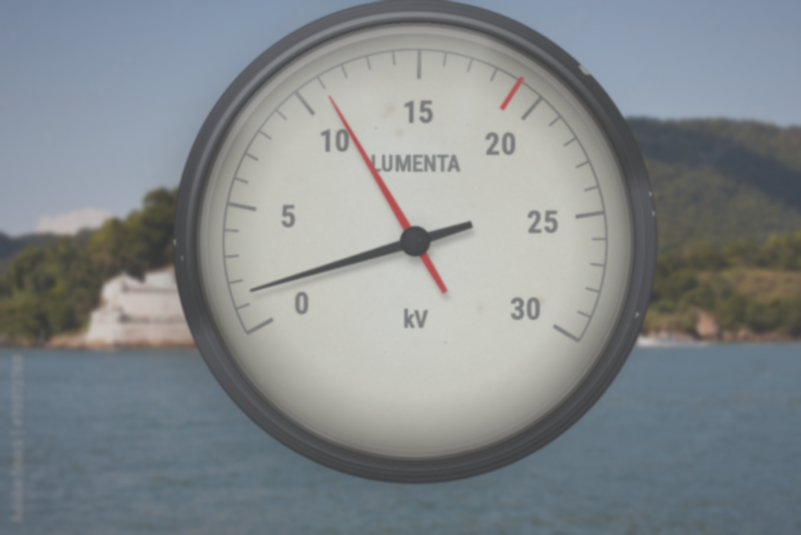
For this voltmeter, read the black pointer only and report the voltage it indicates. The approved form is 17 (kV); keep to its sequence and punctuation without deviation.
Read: 1.5 (kV)
